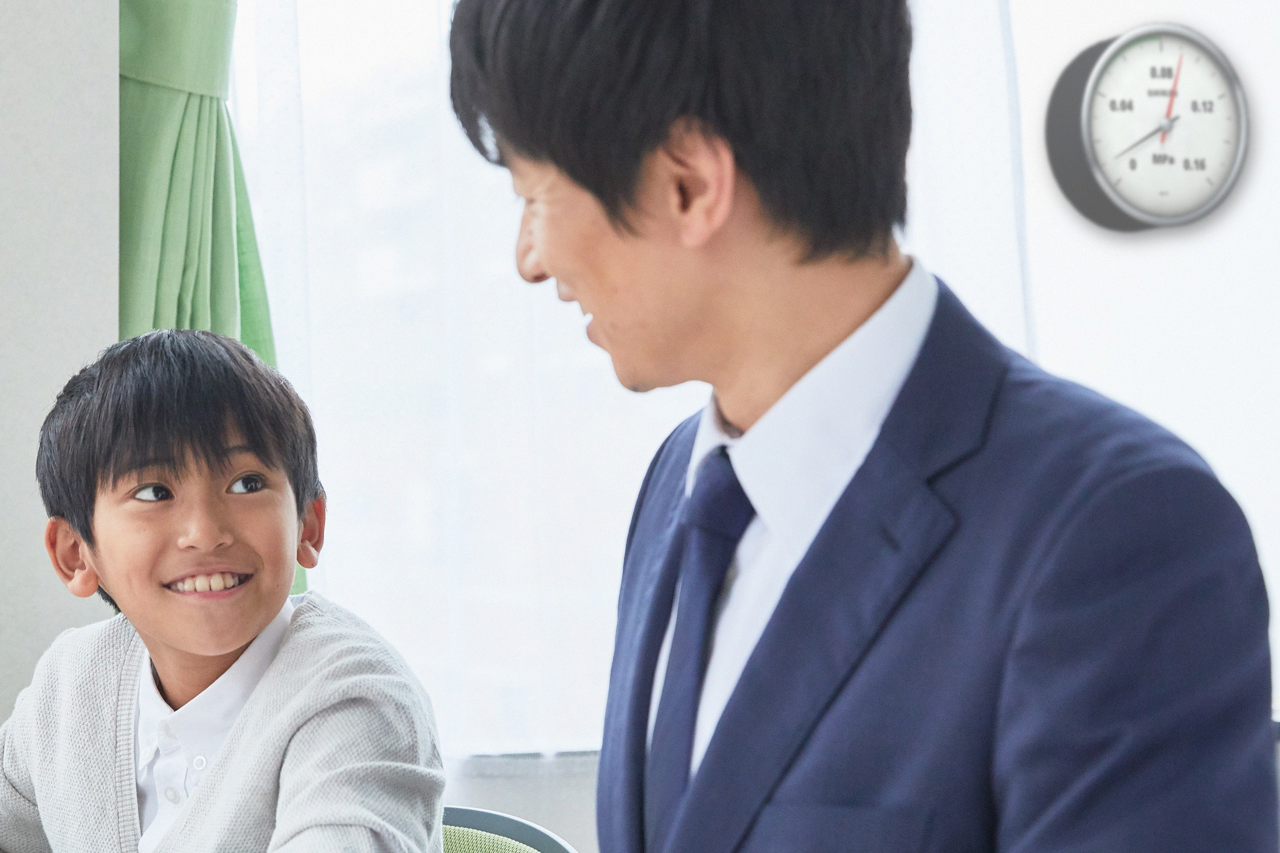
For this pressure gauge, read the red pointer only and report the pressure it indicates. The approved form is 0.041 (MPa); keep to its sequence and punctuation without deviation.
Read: 0.09 (MPa)
